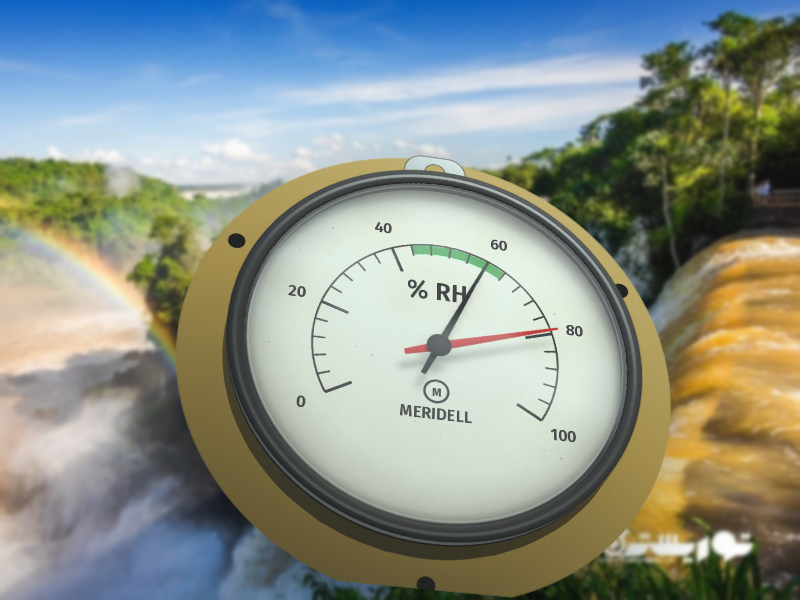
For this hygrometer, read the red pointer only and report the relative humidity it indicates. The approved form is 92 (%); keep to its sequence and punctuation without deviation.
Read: 80 (%)
